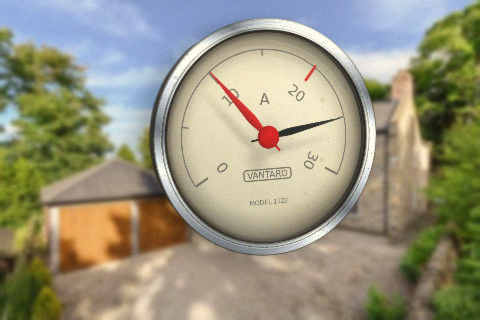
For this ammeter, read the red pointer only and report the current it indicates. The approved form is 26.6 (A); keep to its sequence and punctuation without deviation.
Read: 10 (A)
